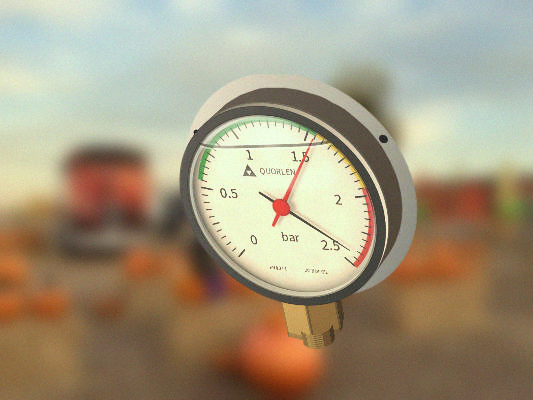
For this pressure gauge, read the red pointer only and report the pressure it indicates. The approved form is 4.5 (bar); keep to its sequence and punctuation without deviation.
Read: 1.55 (bar)
